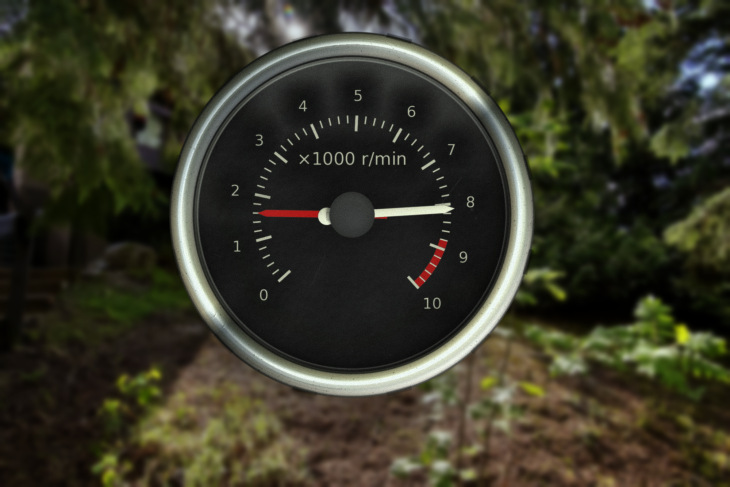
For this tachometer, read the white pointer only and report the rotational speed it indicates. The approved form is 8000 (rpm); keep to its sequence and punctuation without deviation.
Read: 8100 (rpm)
